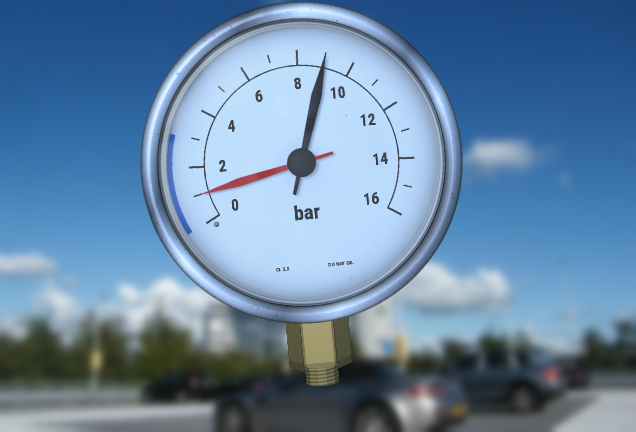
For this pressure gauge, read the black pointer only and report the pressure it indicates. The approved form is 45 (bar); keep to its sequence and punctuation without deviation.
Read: 9 (bar)
